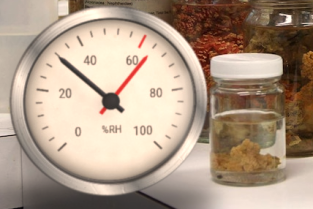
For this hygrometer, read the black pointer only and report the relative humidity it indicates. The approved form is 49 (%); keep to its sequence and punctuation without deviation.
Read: 32 (%)
